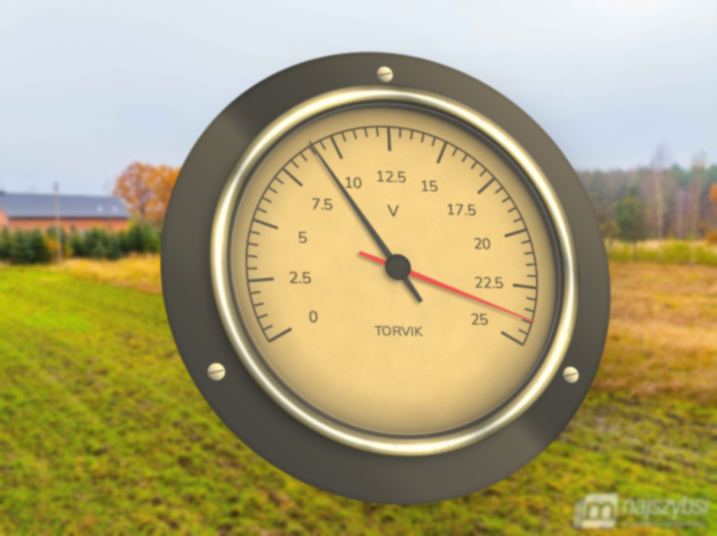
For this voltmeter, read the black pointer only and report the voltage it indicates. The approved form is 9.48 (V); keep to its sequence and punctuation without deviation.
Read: 9 (V)
